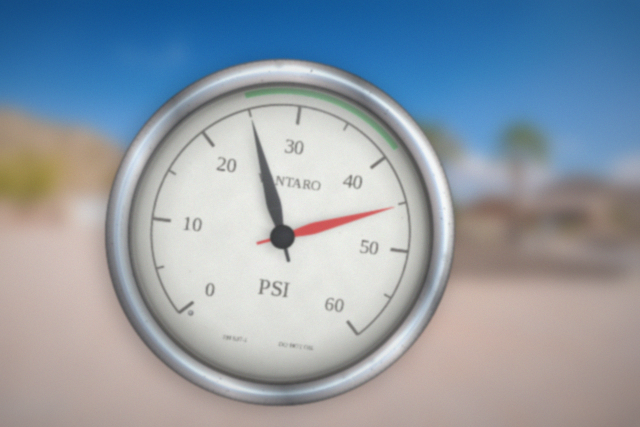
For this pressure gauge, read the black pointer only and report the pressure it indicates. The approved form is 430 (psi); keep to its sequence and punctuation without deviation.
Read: 25 (psi)
